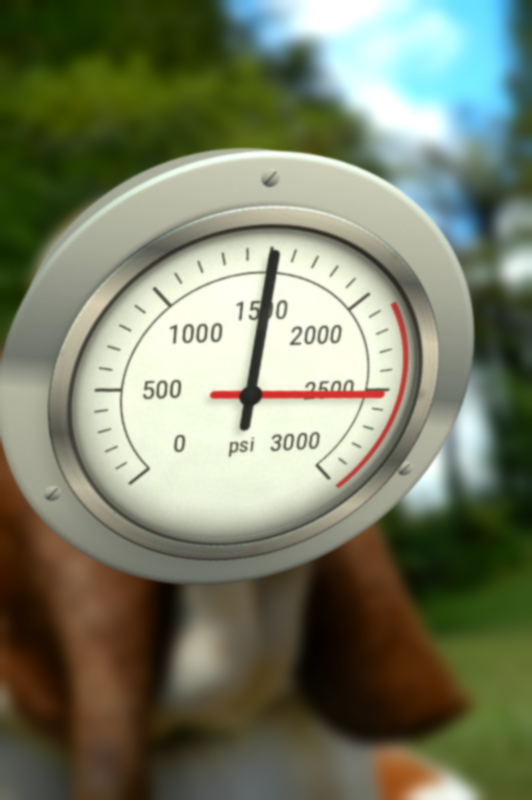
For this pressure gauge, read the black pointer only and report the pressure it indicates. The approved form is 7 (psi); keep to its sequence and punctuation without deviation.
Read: 1500 (psi)
